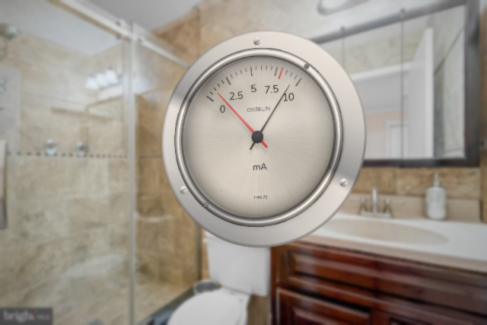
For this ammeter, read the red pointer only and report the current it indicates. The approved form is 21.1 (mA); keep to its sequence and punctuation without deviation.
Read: 1 (mA)
